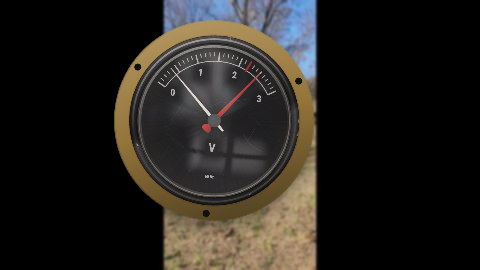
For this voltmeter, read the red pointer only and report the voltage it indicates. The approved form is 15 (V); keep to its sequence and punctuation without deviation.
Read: 2.5 (V)
